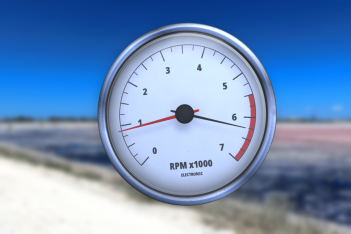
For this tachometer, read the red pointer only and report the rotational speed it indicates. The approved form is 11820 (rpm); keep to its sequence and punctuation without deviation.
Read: 875 (rpm)
